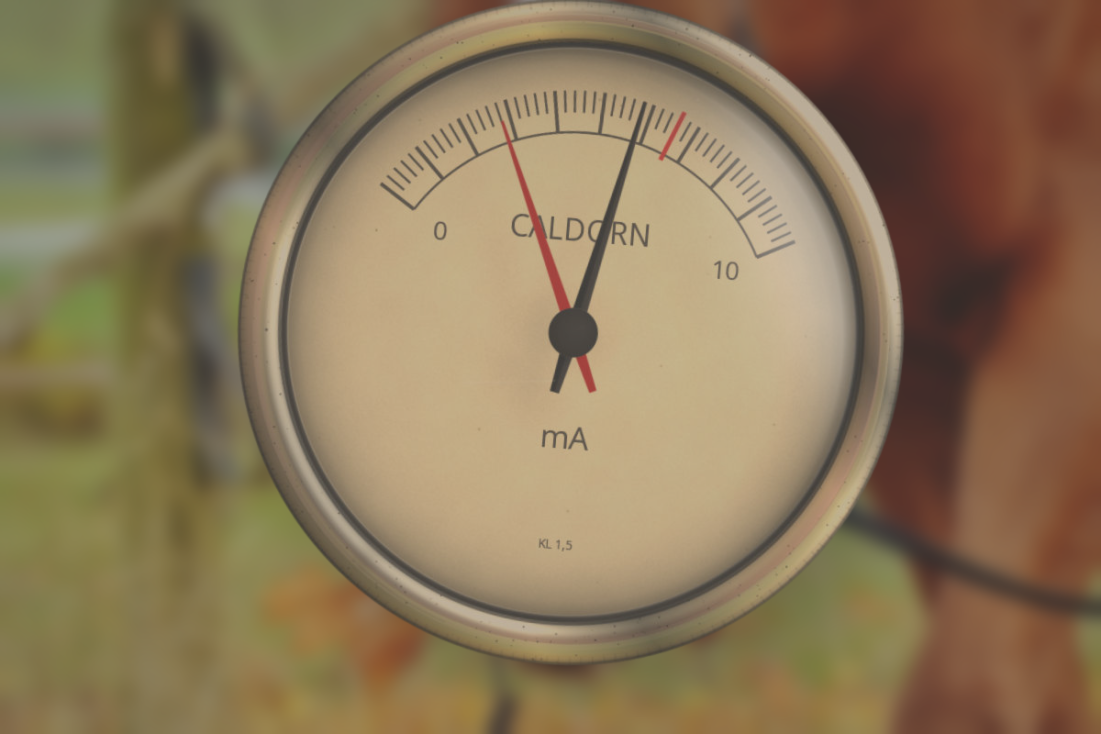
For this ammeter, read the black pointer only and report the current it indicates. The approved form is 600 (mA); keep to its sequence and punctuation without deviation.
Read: 5.8 (mA)
